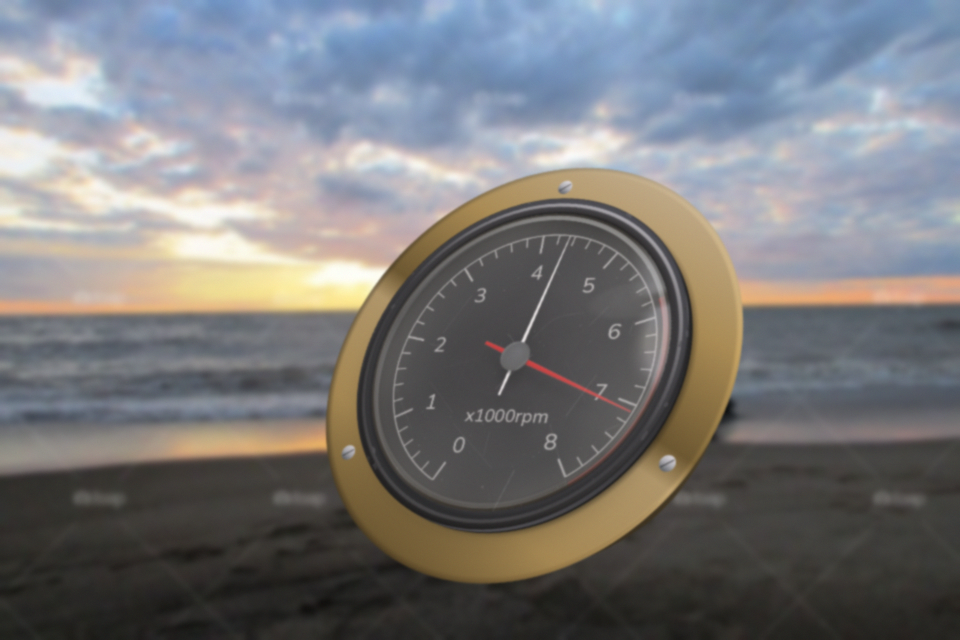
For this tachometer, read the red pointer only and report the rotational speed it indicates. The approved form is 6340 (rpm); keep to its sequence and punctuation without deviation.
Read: 7100 (rpm)
